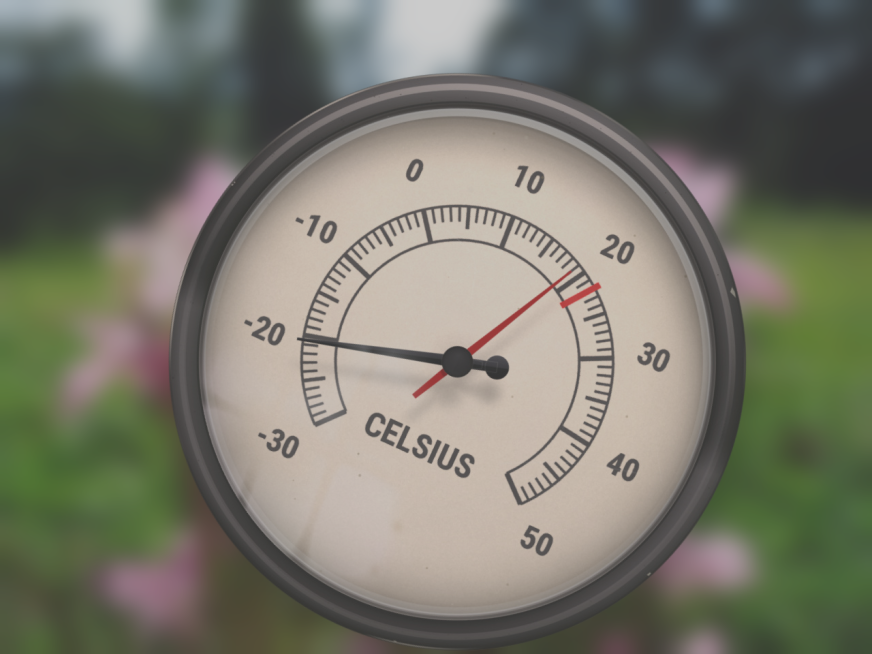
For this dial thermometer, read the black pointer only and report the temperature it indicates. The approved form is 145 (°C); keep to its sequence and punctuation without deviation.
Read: -20.5 (°C)
